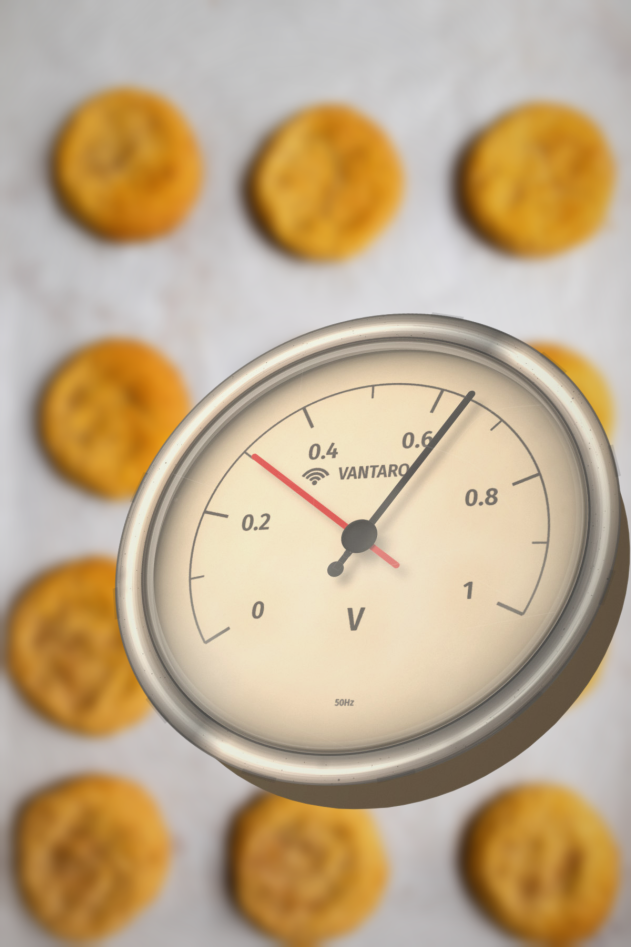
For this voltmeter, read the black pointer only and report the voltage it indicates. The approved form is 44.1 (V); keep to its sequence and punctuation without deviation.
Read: 0.65 (V)
